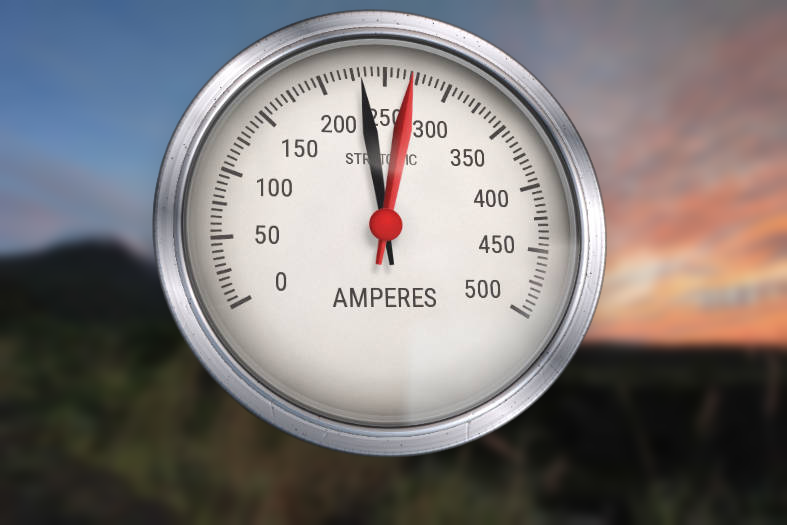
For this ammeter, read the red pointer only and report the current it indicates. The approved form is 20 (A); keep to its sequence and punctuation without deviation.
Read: 270 (A)
